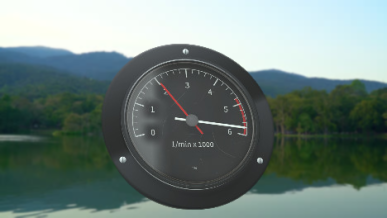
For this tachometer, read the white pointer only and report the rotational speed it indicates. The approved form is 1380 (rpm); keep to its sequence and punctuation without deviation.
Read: 5800 (rpm)
